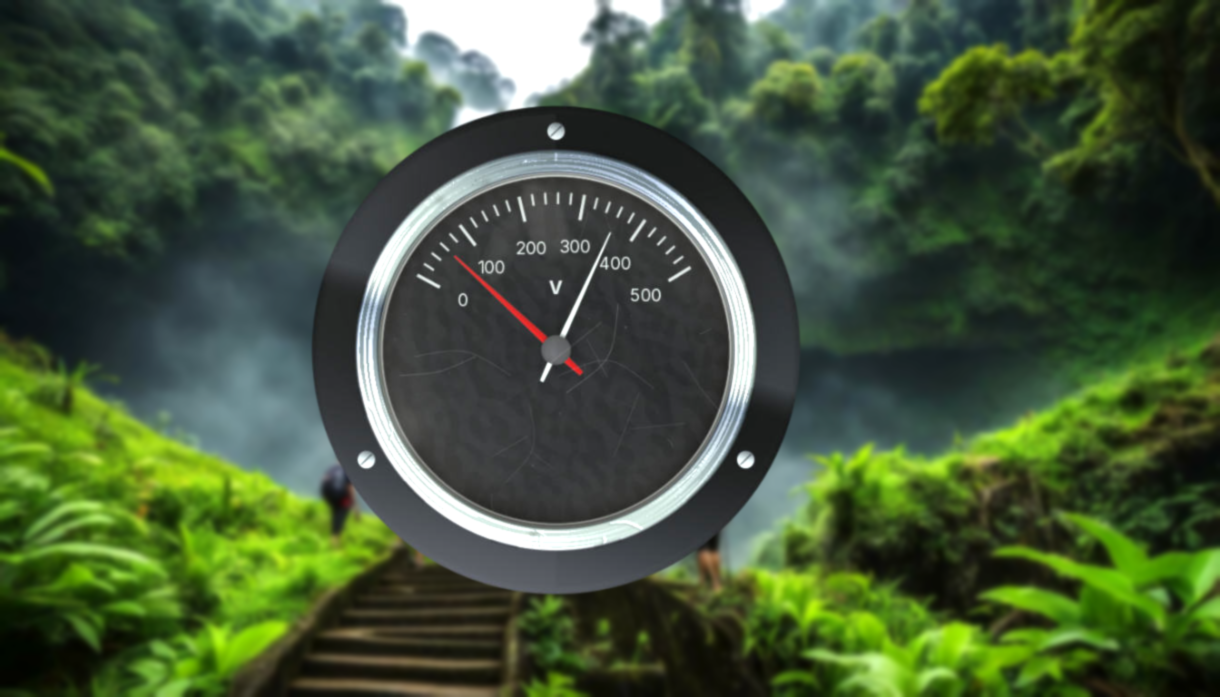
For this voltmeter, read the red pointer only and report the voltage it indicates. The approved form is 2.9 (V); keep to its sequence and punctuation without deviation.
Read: 60 (V)
